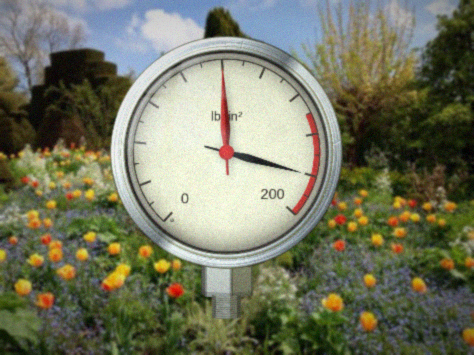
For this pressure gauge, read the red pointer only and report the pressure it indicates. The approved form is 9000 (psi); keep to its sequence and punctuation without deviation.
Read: 100 (psi)
